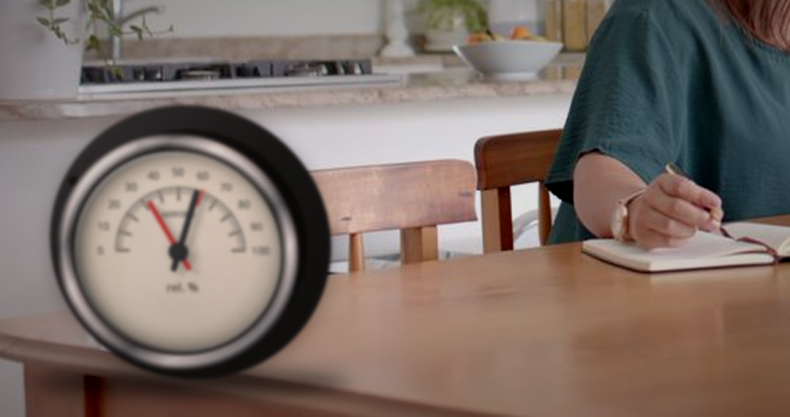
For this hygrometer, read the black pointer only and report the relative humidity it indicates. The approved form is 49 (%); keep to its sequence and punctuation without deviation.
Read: 60 (%)
